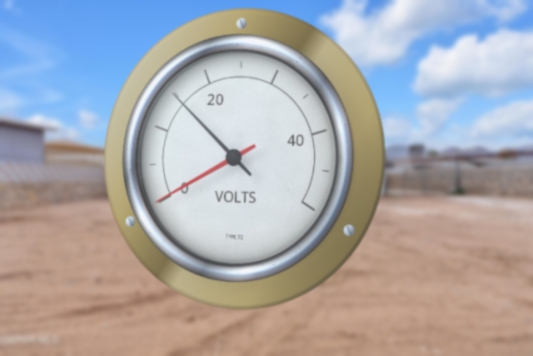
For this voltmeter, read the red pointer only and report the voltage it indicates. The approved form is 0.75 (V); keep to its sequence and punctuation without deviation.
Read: 0 (V)
